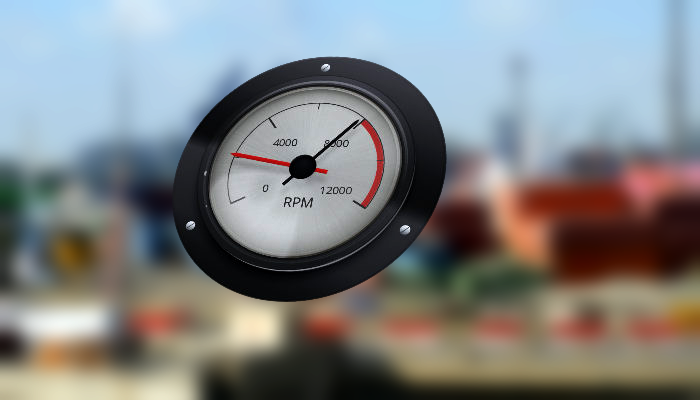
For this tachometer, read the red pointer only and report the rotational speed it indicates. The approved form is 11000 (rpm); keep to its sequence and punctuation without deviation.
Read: 2000 (rpm)
